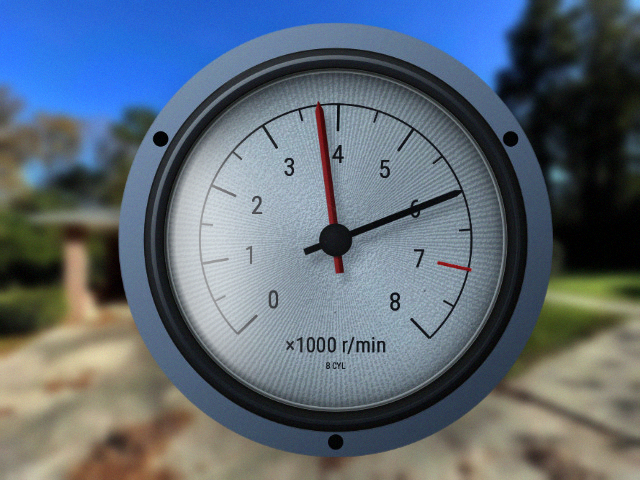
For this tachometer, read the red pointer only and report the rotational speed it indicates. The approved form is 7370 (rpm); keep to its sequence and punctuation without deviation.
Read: 3750 (rpm)
